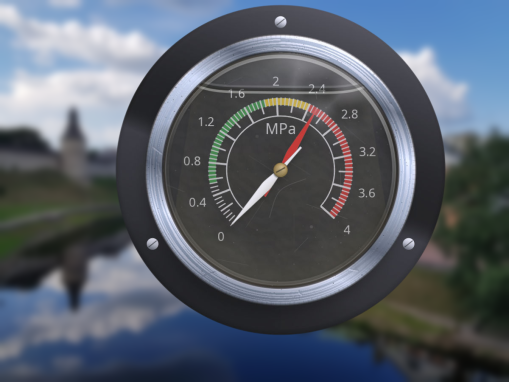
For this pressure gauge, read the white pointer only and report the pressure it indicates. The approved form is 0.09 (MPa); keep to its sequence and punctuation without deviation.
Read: 0 (MPa)
